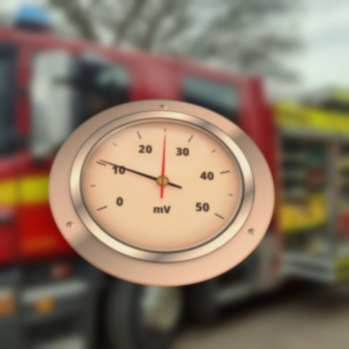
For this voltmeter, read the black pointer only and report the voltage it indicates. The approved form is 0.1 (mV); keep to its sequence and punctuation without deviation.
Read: 10 (mV)
